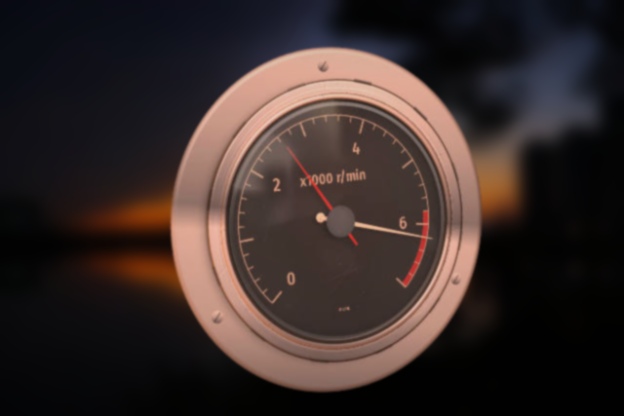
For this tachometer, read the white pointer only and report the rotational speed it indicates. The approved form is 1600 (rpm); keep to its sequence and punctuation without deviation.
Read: 6200 (rpm)
